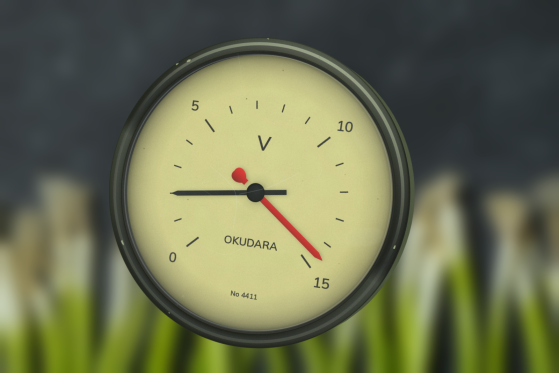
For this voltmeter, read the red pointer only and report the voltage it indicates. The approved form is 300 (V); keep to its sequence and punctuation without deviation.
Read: 14.5 (V)
